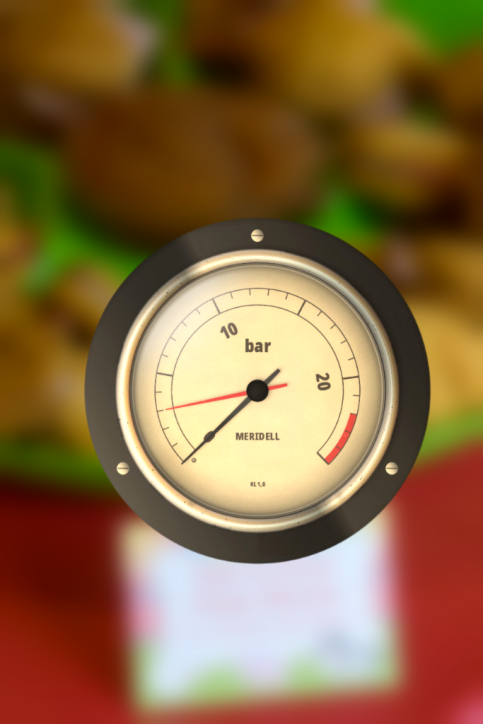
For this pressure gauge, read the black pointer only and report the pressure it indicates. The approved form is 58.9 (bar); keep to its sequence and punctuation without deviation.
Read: 0 (bar)
